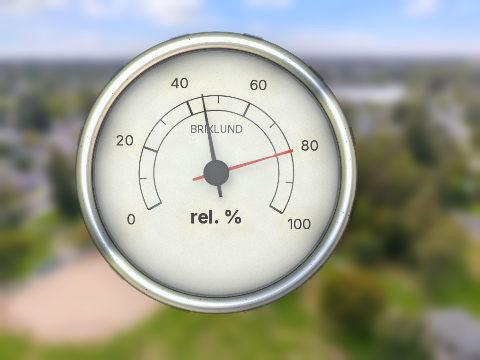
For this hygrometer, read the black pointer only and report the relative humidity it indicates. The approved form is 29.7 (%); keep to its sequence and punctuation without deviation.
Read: 45 (%)
